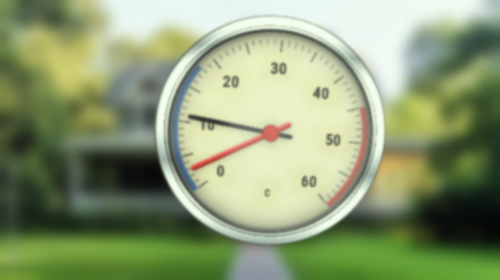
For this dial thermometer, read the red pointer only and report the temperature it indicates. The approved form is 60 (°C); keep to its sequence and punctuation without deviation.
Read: 3 (°C)
